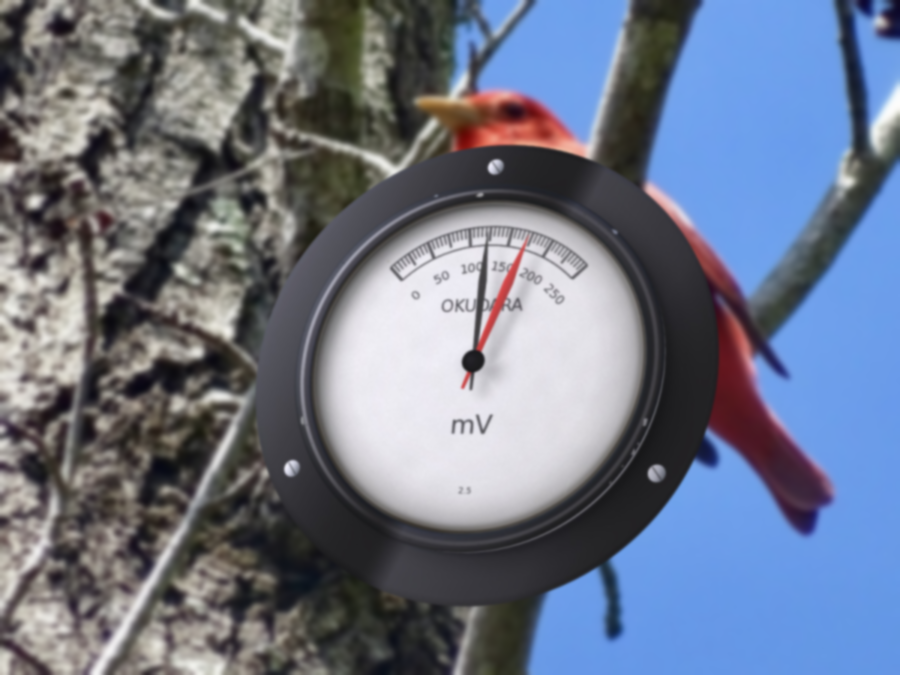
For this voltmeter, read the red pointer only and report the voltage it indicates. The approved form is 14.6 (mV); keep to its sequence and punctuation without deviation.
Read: 175 (mV)
